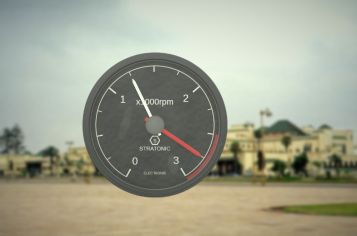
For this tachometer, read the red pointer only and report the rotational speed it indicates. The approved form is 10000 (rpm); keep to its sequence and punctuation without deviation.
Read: 2750 (rpm)
